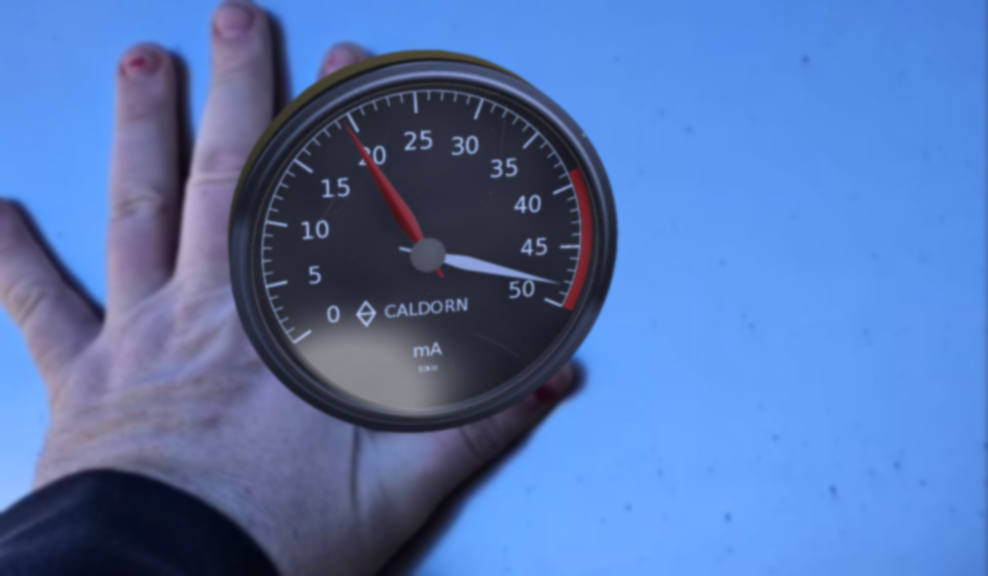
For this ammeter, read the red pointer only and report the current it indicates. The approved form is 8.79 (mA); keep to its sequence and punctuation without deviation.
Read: 19.5 (mA)
